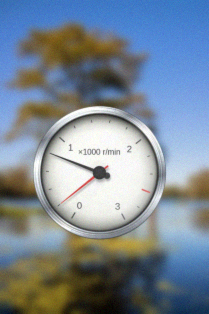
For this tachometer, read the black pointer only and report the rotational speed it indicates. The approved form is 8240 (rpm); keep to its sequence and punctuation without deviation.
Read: 800 (rpm)
